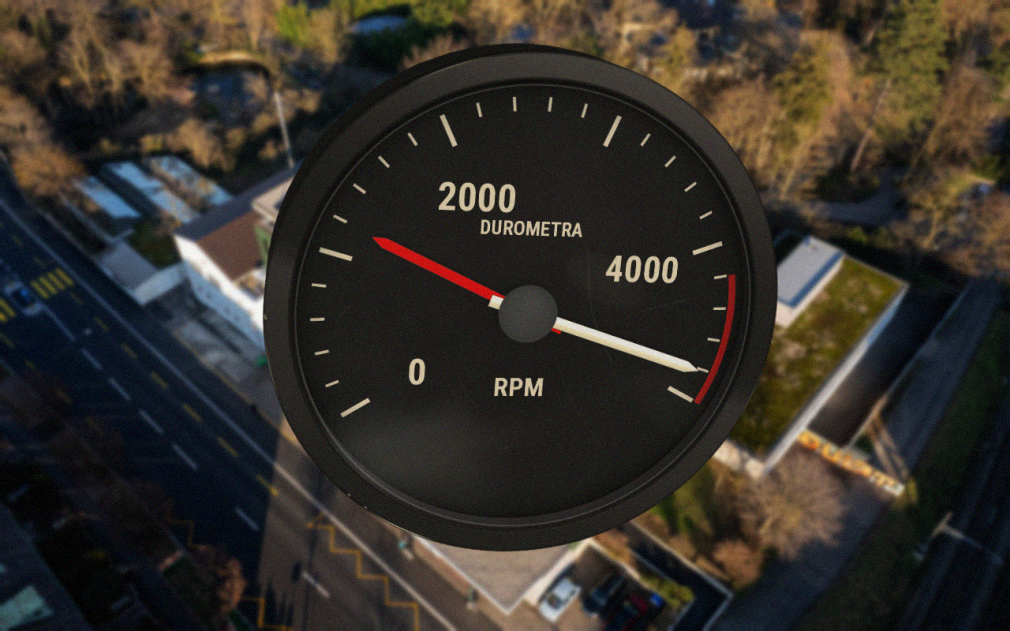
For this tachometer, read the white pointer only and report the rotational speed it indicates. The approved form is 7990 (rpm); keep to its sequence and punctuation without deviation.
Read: 4800 (rpm)
